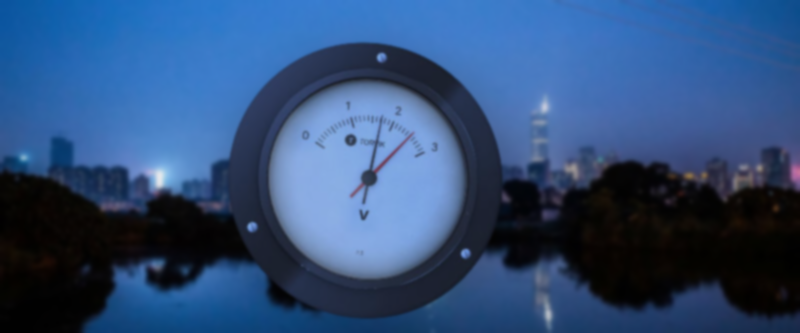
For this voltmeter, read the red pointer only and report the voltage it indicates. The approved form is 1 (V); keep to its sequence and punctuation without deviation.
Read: 2.5 (V)
